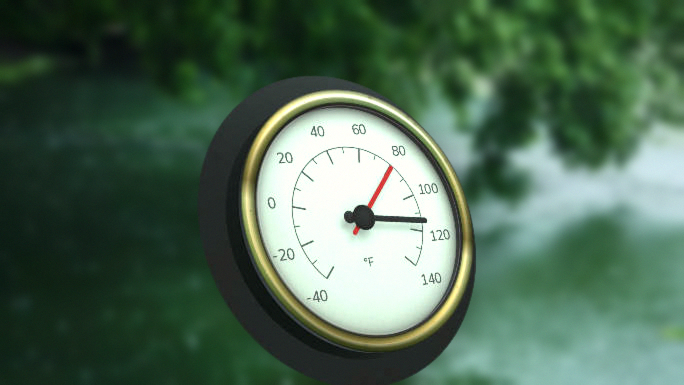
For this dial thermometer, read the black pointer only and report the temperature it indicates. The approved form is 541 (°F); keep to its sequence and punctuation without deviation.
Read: 115 (°F)
